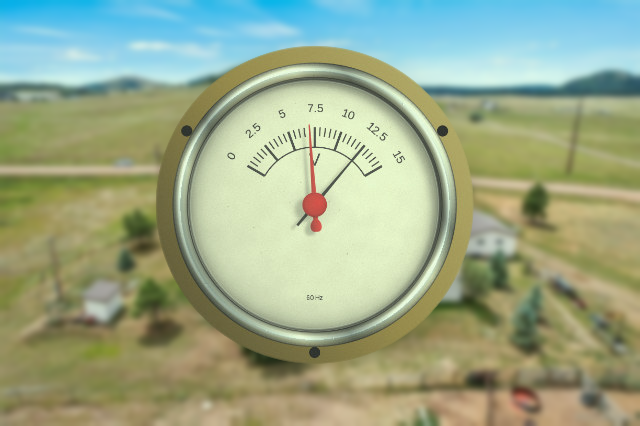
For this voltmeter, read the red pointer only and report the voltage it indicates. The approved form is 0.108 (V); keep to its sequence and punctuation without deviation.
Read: 7 (V)
